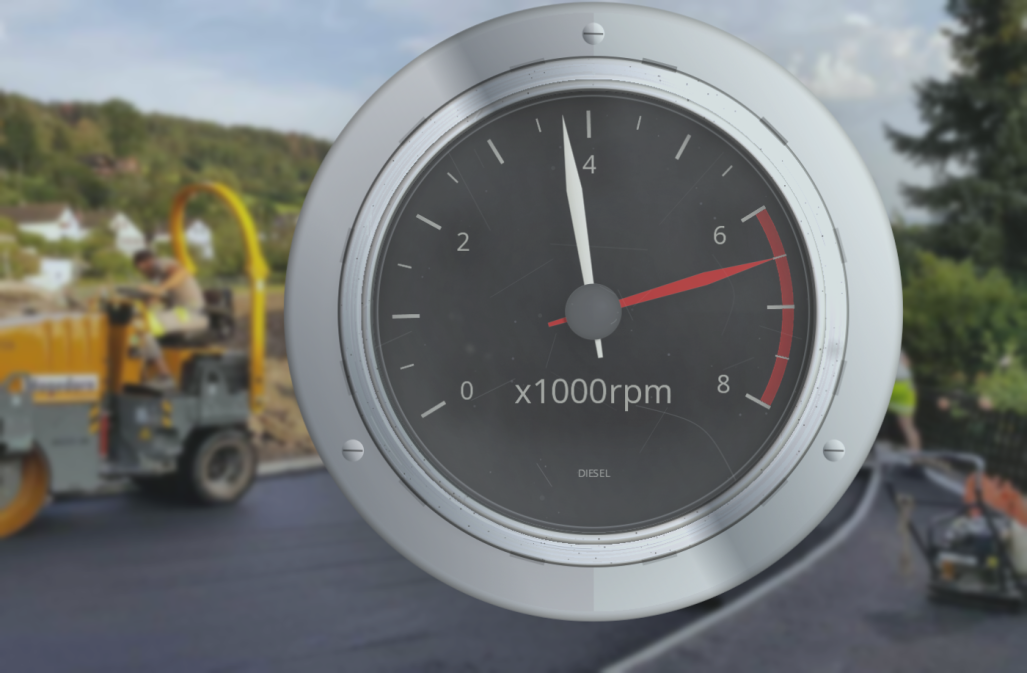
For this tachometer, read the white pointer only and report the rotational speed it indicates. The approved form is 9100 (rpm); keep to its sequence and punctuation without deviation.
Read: 3750 (rpm)
